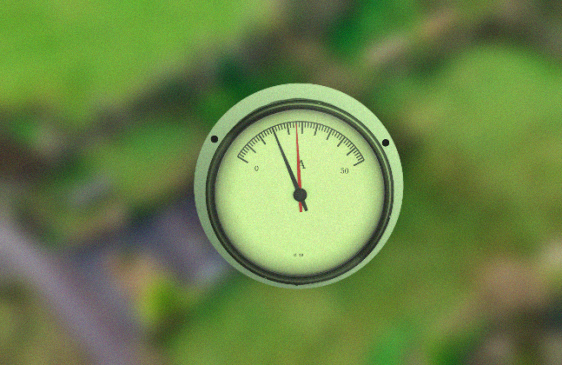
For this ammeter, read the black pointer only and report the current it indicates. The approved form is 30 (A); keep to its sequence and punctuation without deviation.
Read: 15 (A)
